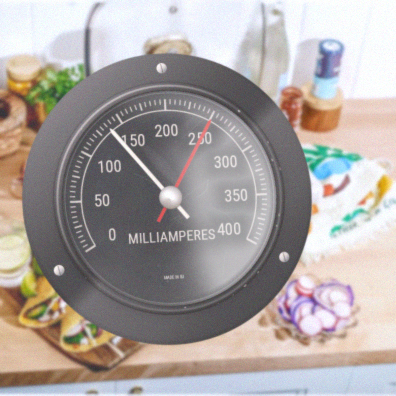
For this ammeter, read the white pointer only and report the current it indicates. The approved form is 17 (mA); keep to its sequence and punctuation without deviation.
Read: 135 (mA)
